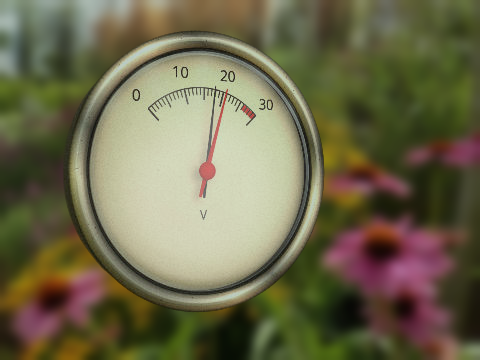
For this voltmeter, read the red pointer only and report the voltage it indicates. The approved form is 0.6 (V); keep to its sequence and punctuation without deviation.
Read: 20 (V)
